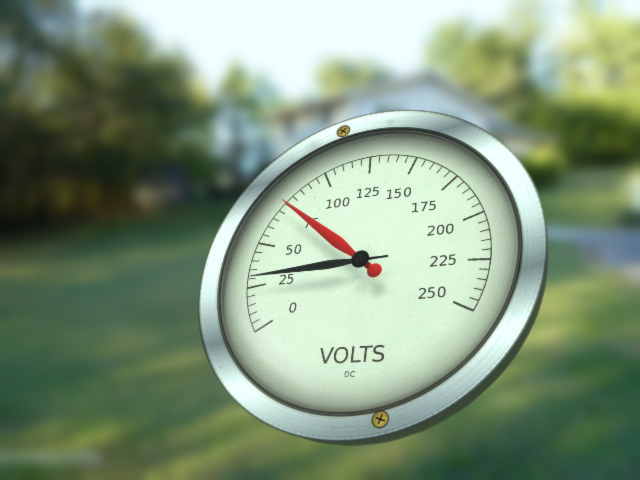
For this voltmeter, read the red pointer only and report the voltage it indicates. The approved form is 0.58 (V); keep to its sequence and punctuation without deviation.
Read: 75 (V)
